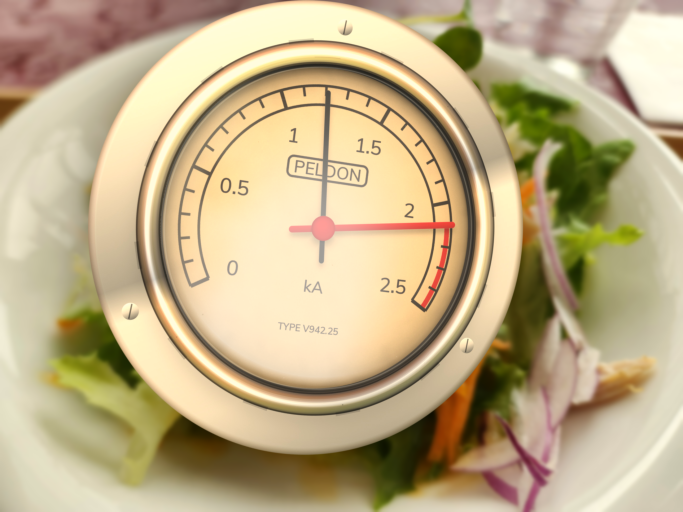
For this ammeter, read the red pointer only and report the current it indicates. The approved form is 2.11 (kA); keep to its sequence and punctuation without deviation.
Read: 2.1 (kA)
